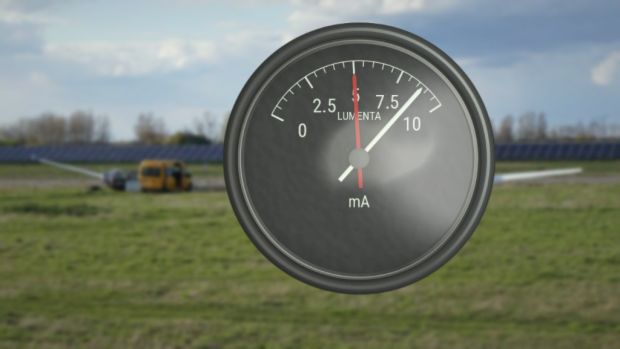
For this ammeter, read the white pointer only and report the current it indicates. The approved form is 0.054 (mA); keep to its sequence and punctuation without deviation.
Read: 8.75 (mA)
